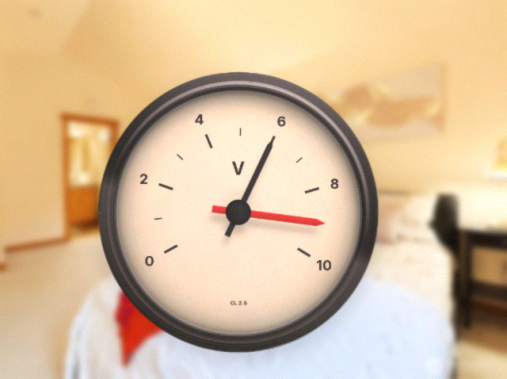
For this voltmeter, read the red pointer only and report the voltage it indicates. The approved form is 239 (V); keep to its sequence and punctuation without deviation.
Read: 9 (V)
